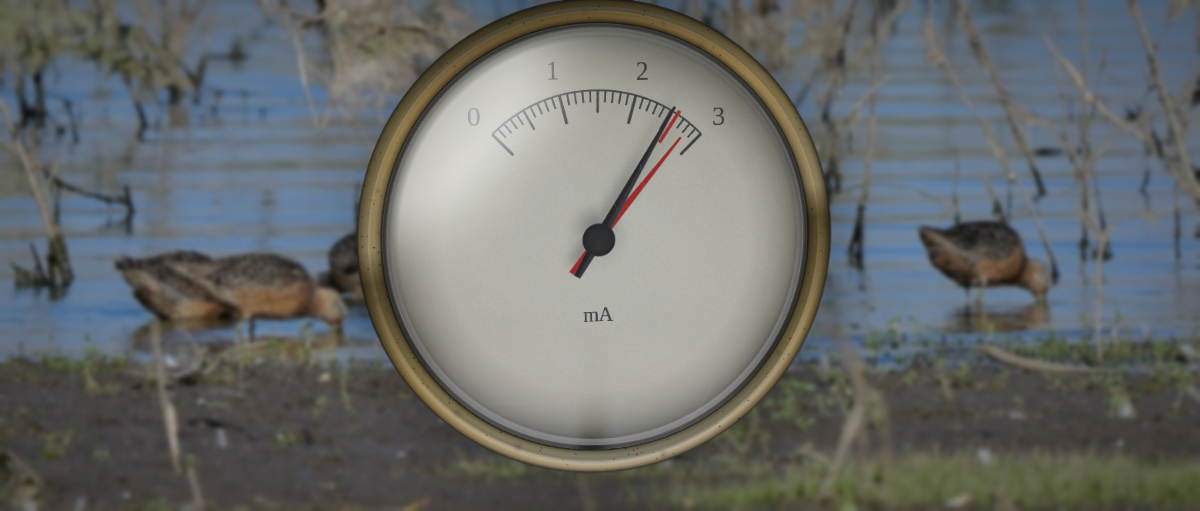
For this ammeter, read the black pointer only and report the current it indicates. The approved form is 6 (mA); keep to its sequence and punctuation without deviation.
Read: 2.5 (mA)
